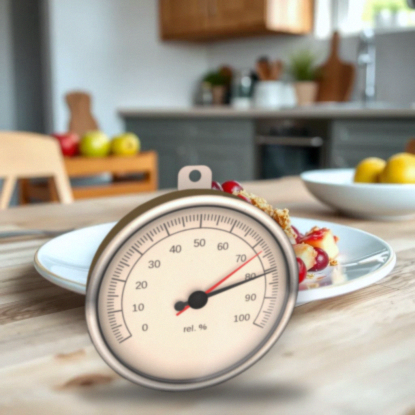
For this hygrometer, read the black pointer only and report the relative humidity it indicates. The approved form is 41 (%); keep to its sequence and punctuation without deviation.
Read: 80 (%)
